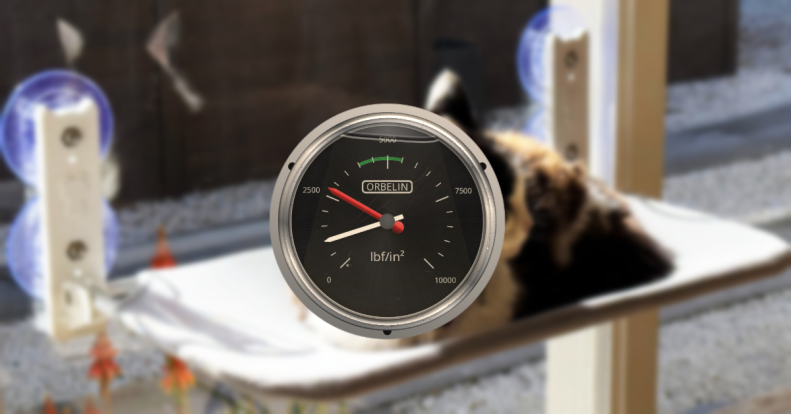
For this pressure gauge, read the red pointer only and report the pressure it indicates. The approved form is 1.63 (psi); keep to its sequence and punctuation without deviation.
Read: 2750 (psi)
